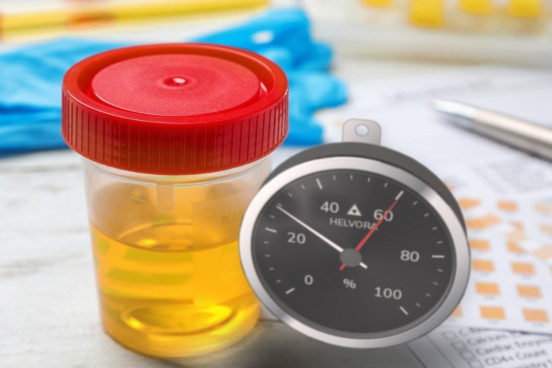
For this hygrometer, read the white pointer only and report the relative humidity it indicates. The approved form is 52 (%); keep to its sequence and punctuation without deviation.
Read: 28 (%)
